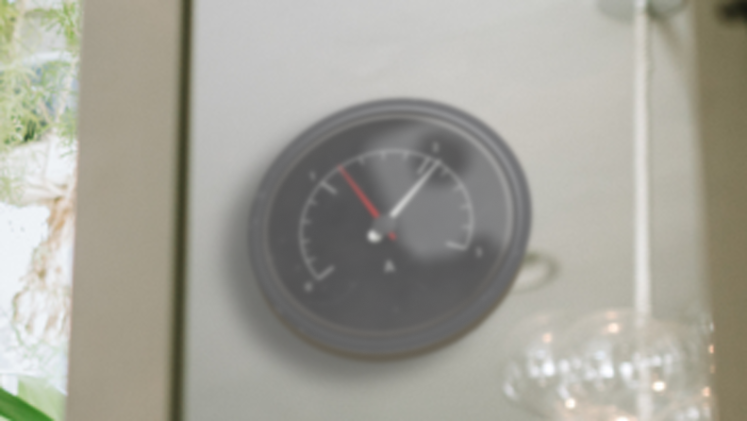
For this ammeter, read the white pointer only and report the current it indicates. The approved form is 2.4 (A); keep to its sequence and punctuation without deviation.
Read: 2.1 (A)
